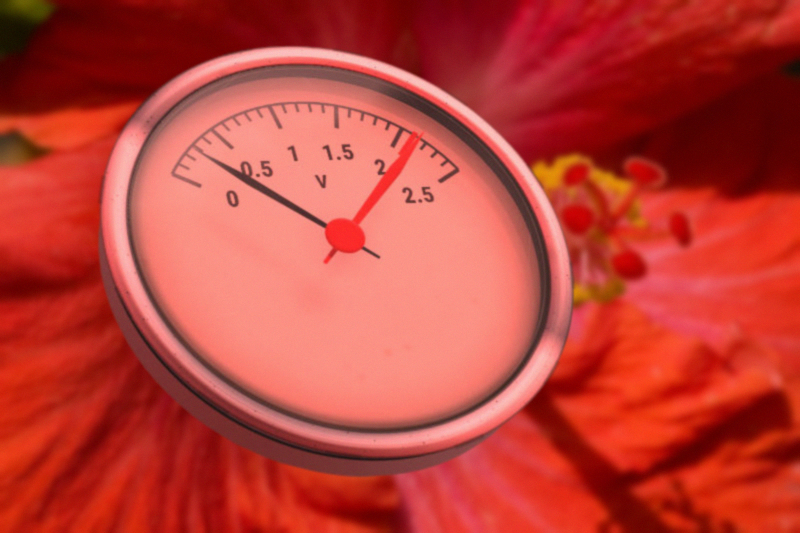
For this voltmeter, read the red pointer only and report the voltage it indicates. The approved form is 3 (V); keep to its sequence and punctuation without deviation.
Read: 2.15 (V)
